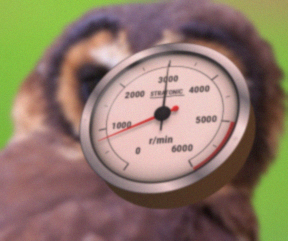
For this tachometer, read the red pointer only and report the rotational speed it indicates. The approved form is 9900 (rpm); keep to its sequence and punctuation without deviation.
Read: 750 (rpm)
